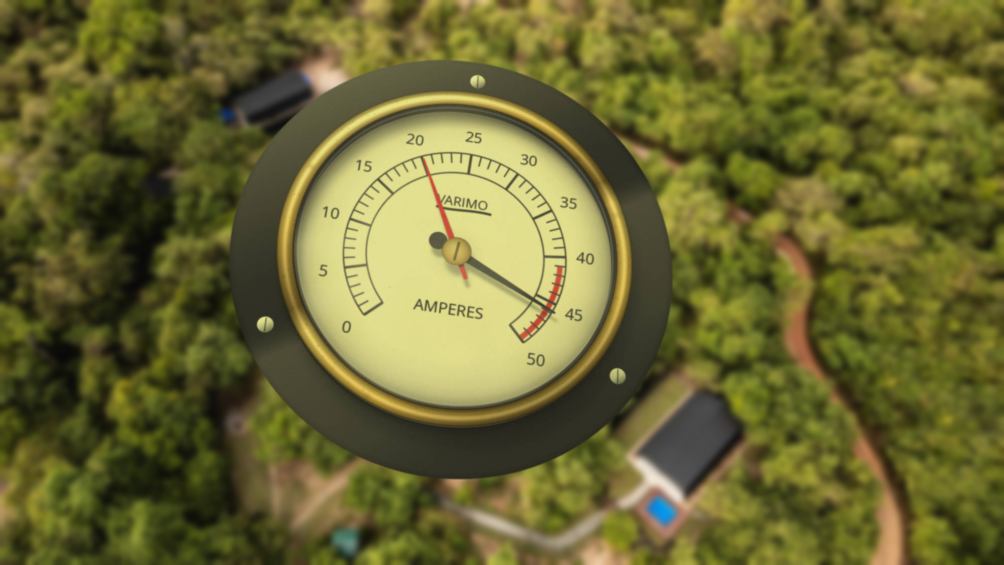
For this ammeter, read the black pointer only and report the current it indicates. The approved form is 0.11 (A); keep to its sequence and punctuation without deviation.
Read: 46 (A)
